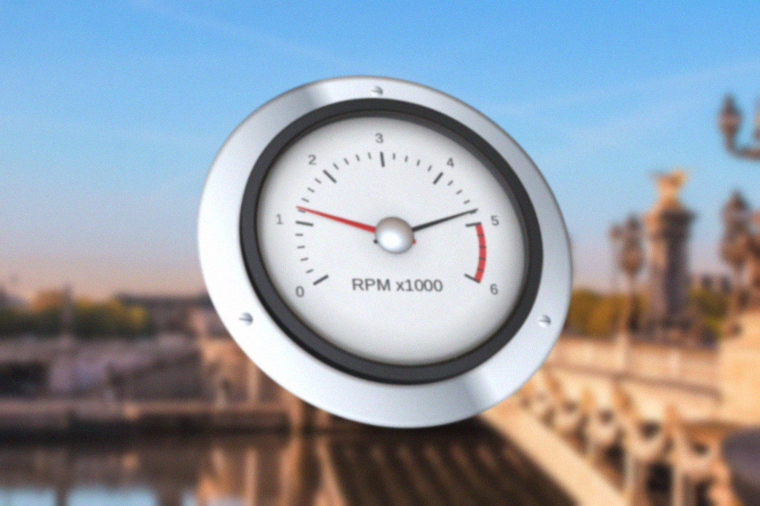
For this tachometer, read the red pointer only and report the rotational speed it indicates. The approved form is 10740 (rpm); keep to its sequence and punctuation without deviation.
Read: 1200 (rpm)
